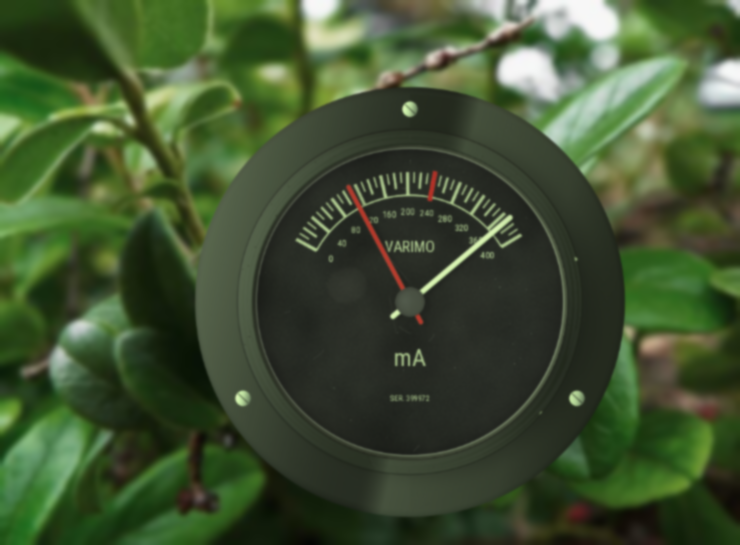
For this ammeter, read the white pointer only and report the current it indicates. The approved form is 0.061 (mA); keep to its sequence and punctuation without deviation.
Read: 370 (mA)
